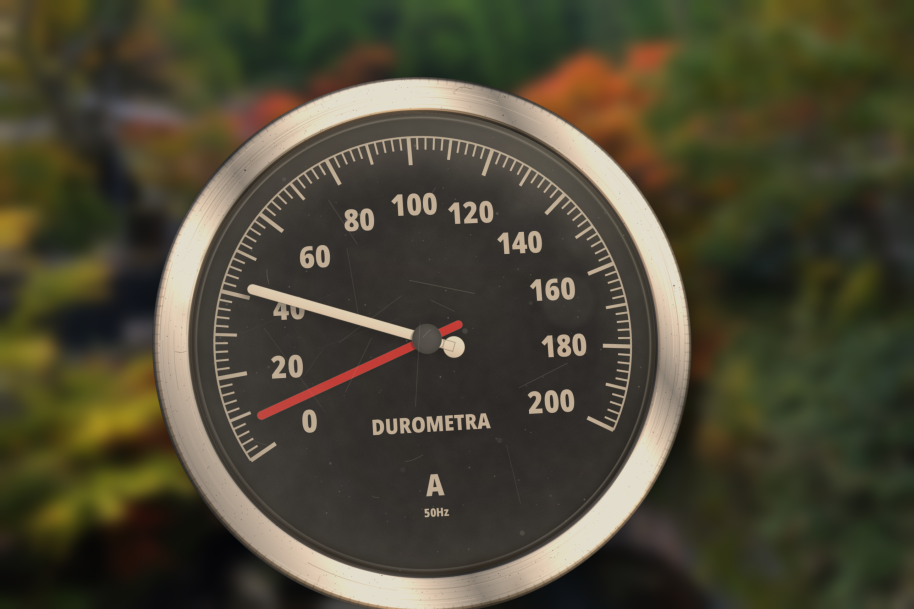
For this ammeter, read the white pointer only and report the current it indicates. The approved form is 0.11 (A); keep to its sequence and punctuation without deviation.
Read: 42 (A)
